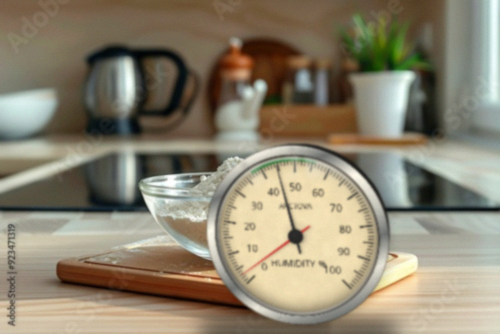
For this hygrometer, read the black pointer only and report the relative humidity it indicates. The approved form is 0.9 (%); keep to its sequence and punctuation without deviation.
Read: 45 (%)
